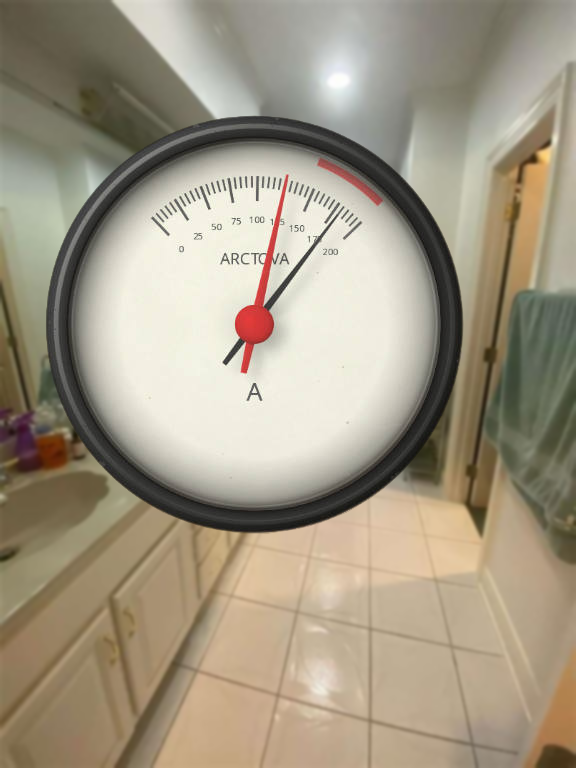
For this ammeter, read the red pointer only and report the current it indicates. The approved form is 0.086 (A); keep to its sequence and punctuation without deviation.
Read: 125 (A)
